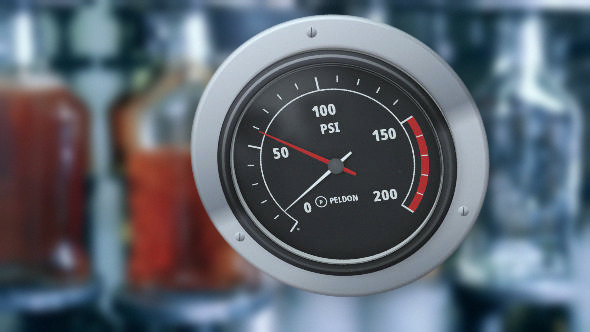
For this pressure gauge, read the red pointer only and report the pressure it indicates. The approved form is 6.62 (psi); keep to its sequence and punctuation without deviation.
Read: 60 (psi)
